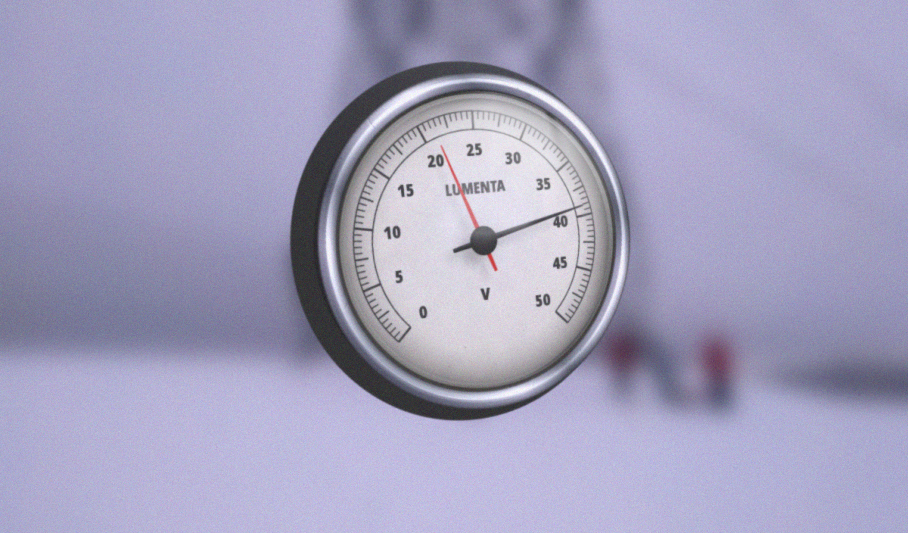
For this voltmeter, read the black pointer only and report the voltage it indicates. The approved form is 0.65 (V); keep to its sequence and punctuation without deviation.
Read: 39 (V)
